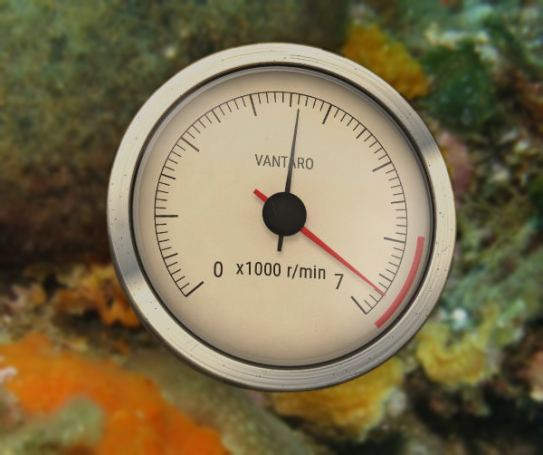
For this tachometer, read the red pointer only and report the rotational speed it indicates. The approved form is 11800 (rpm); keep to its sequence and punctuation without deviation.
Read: 6700 (rpm)
